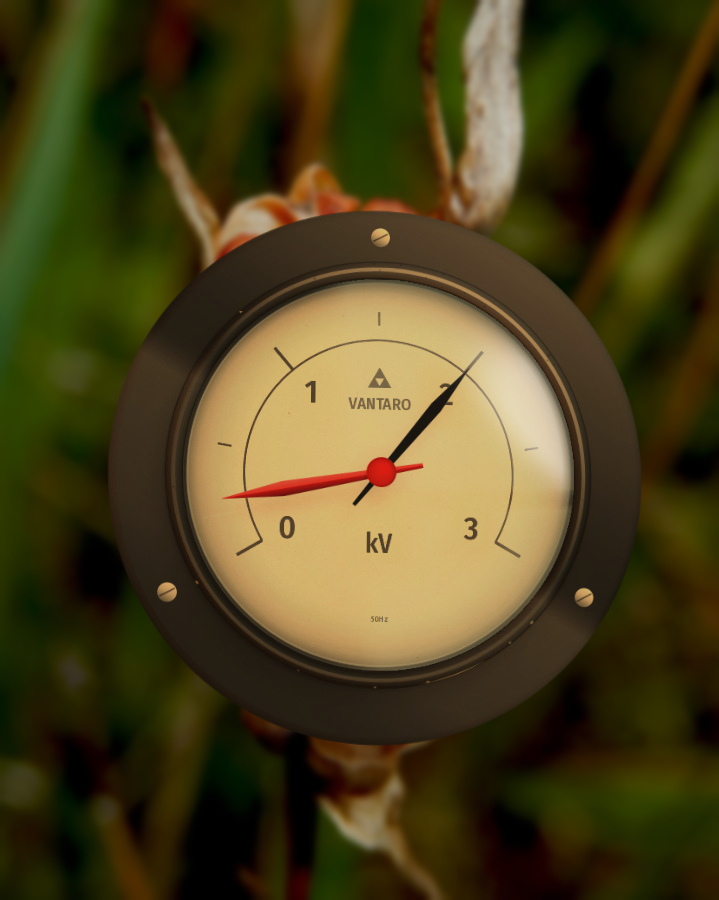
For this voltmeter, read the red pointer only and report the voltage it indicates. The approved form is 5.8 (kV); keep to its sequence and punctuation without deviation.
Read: 0.25 (kV)
